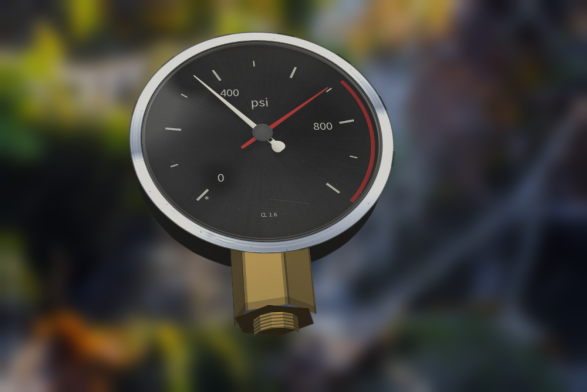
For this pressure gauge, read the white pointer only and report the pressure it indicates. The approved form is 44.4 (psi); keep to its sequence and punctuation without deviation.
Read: 350 (psi)
